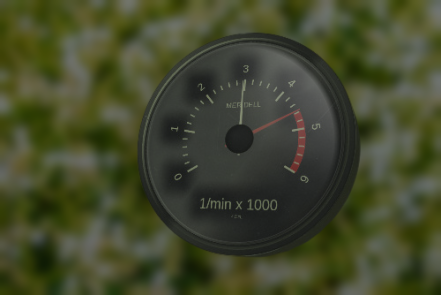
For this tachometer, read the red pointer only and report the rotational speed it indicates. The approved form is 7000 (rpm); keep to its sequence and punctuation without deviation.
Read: 4600 (rpm)
